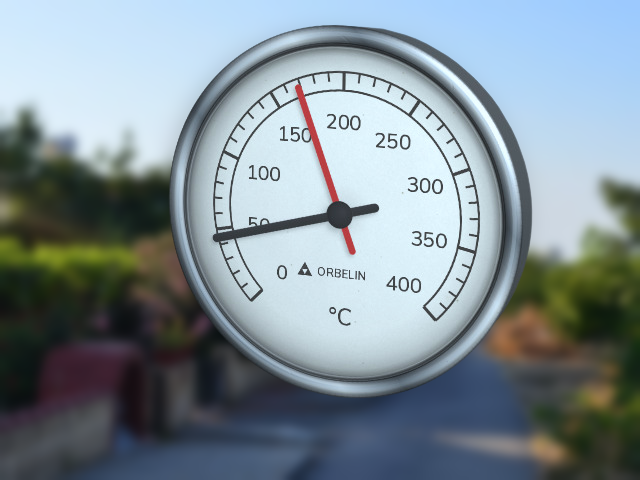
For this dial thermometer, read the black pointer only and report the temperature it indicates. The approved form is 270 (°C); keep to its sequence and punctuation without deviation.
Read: 45 (°C)
